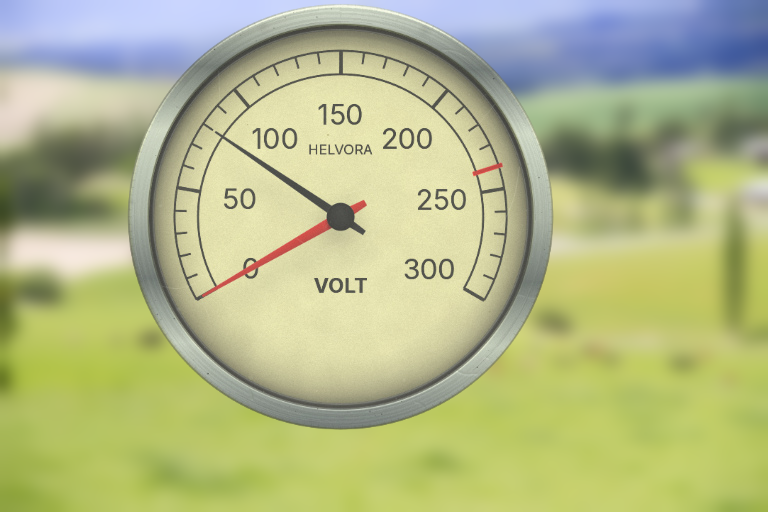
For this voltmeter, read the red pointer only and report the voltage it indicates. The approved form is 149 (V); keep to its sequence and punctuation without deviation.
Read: 0 (V)
